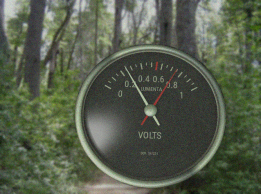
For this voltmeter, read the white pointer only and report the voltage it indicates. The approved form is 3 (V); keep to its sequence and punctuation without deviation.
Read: 0.25 (V)
